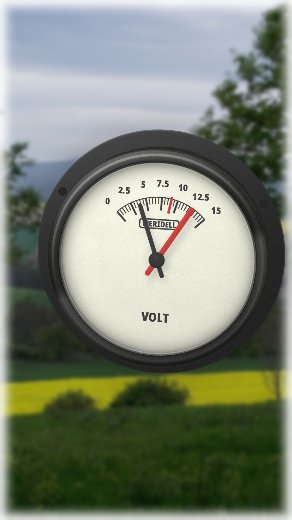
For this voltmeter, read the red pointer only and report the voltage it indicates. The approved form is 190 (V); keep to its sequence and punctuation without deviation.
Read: 12.5 (V)
